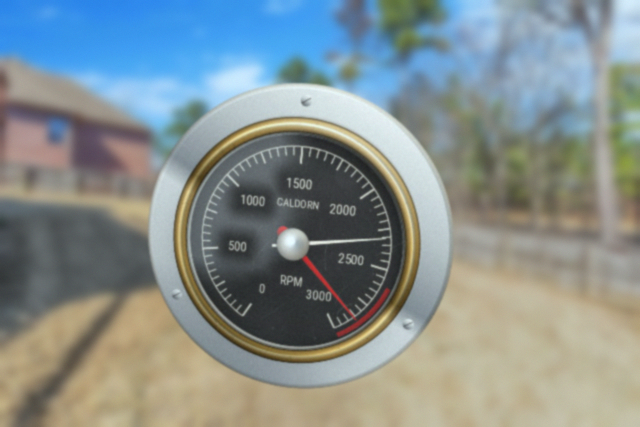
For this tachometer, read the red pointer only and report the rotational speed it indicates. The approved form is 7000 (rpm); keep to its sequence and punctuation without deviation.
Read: 2850 (rpm)
